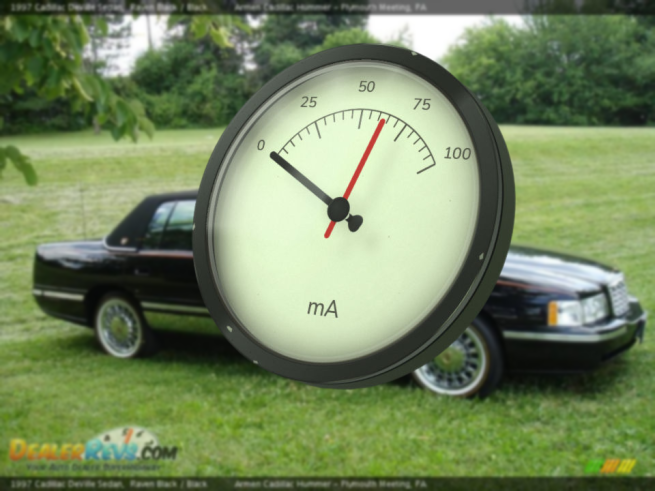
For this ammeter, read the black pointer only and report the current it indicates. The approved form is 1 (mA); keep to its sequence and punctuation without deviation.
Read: 0 (mA)
